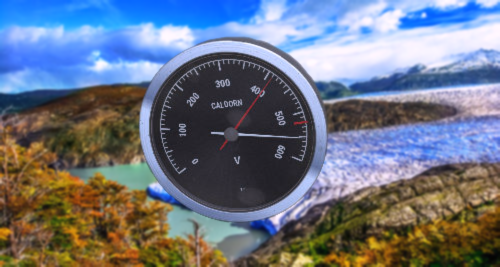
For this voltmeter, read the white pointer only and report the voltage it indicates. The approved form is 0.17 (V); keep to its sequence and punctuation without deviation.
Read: 550 (V)
